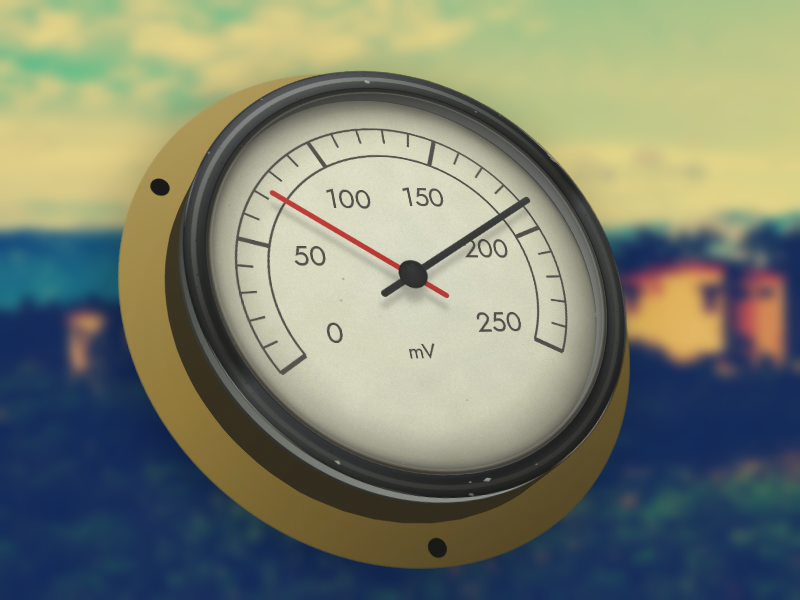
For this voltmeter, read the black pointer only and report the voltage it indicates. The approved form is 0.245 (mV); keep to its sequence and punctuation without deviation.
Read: 190 (mV)
